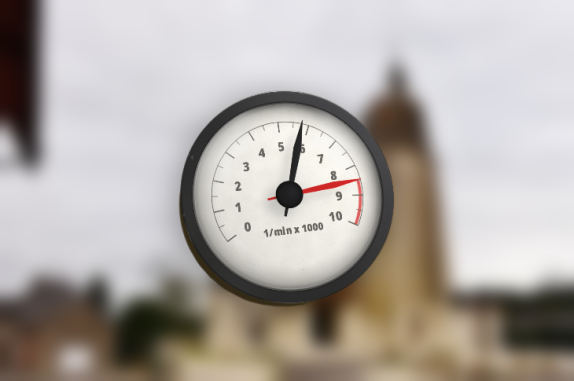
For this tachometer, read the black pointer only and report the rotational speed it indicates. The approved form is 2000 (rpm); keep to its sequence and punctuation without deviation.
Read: 5750 (rpm)
